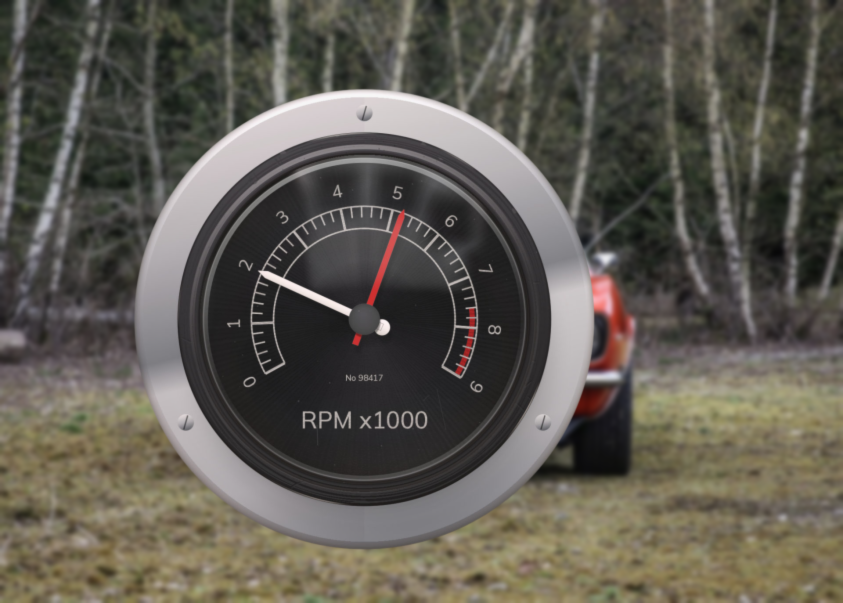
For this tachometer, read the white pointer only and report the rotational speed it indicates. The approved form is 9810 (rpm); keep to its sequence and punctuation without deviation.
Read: 2000 (rpm)
